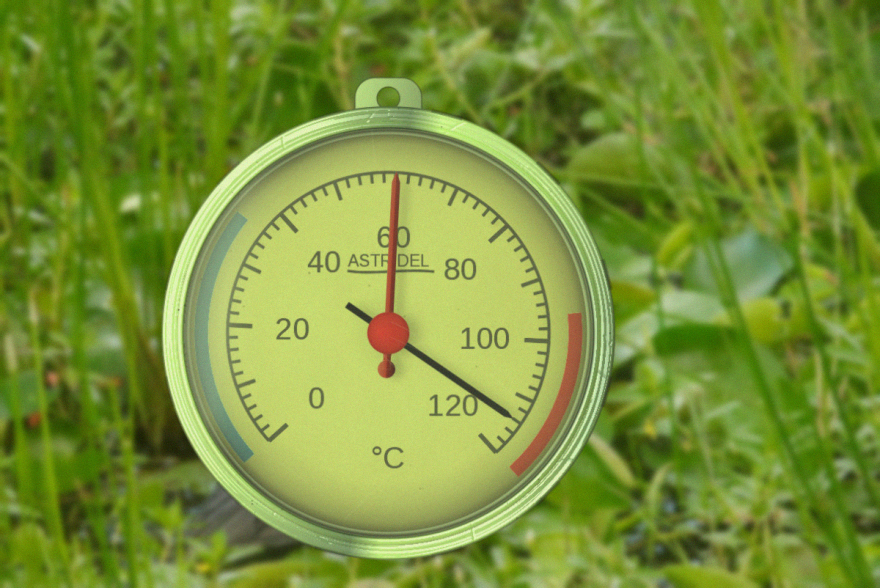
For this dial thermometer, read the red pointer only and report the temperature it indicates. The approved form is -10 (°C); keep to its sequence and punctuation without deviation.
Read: 60 (°C)
